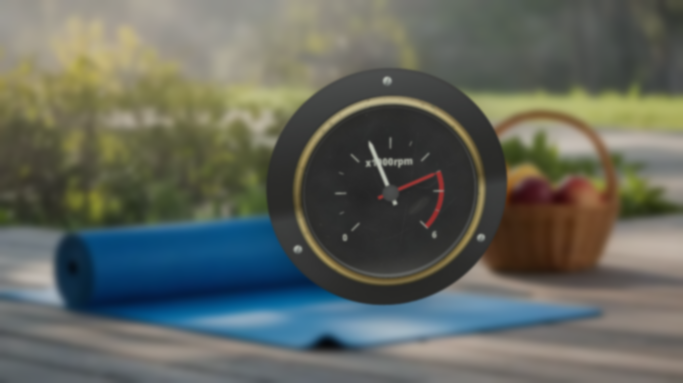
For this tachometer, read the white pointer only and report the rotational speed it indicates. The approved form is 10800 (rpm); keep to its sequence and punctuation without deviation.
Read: 2500 (rpm)
